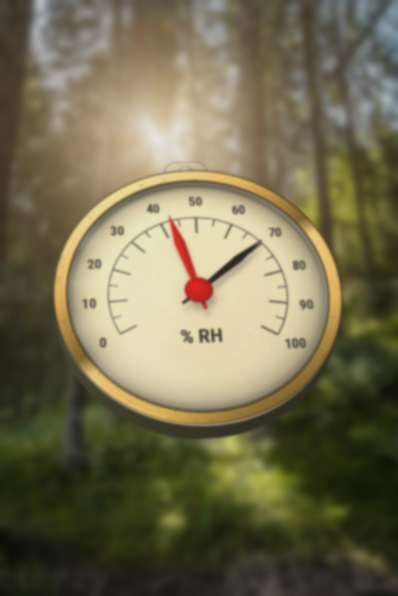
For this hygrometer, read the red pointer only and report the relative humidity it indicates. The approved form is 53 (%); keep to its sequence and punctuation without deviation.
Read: 42.5 (%)
